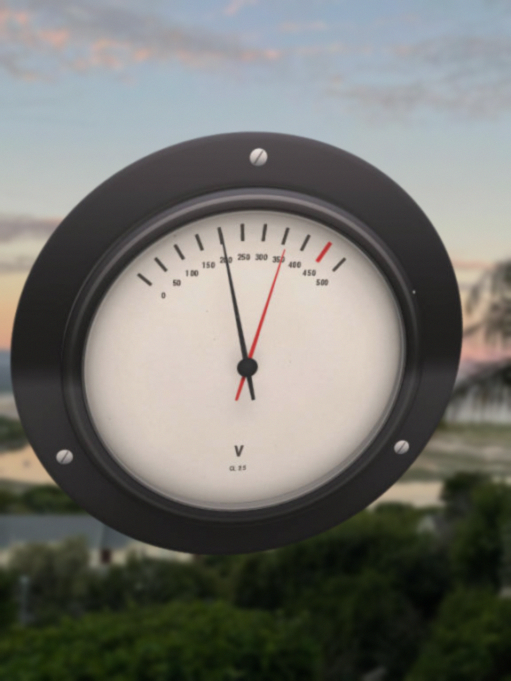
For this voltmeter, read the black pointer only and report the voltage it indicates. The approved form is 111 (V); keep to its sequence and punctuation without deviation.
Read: 200 (V)
